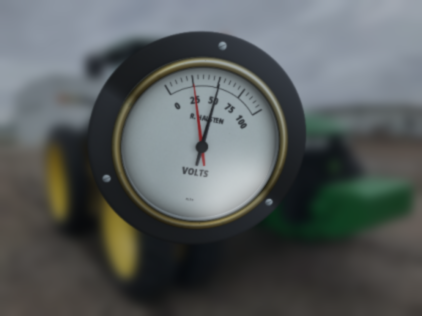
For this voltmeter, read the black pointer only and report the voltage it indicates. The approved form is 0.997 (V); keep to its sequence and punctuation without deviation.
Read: 50 (V)
